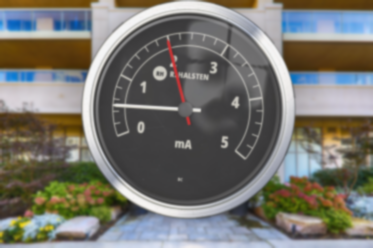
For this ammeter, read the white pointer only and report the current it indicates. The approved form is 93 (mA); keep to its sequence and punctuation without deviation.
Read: 0.5 (mA)
